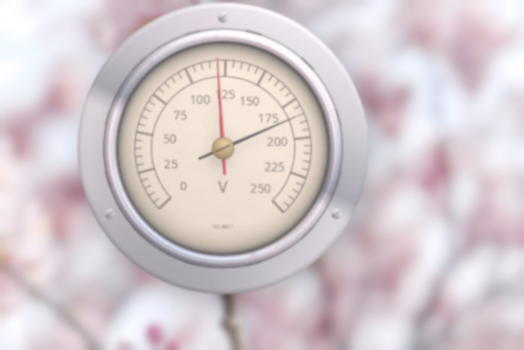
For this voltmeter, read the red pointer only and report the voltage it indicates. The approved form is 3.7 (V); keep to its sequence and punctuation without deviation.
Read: 120 (V)
